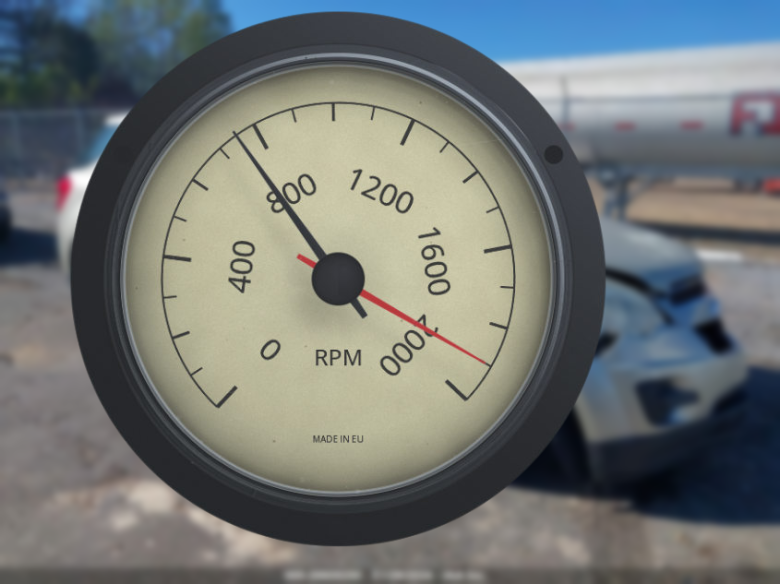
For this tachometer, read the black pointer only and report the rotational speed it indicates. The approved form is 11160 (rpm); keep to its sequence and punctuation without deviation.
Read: 750 (rpm)
